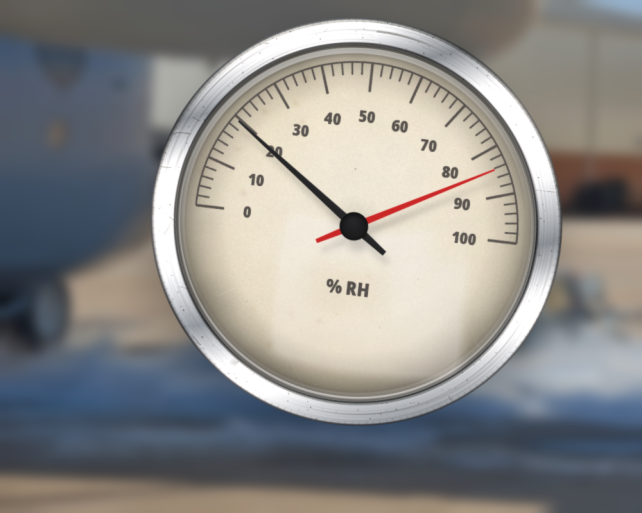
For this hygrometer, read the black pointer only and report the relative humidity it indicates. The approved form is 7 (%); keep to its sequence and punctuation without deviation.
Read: 20 (%)
